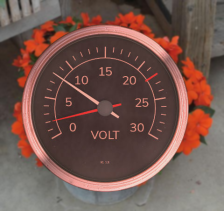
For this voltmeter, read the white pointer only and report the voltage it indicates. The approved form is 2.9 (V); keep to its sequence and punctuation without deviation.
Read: 8 (V)
